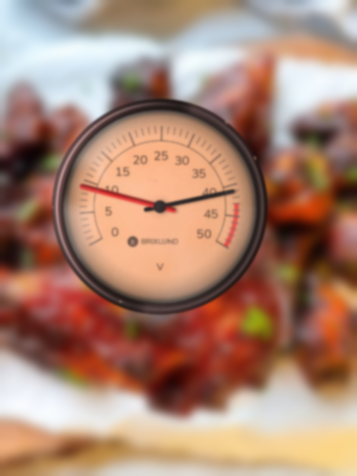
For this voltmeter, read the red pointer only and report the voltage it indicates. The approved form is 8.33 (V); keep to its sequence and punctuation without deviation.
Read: 9 (V)
